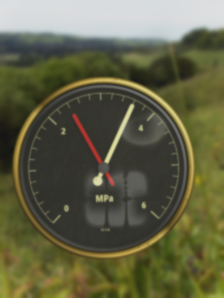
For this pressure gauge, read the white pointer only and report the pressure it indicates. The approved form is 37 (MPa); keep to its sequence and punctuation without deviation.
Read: 3.6 (MPa)
